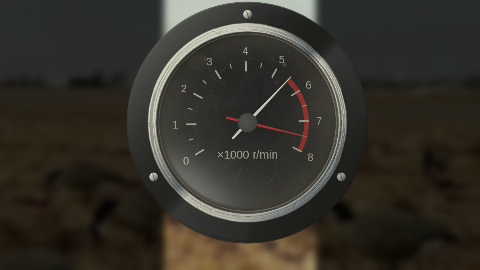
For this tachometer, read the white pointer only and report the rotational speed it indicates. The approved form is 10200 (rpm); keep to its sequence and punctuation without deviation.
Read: 5500 (rpm)
